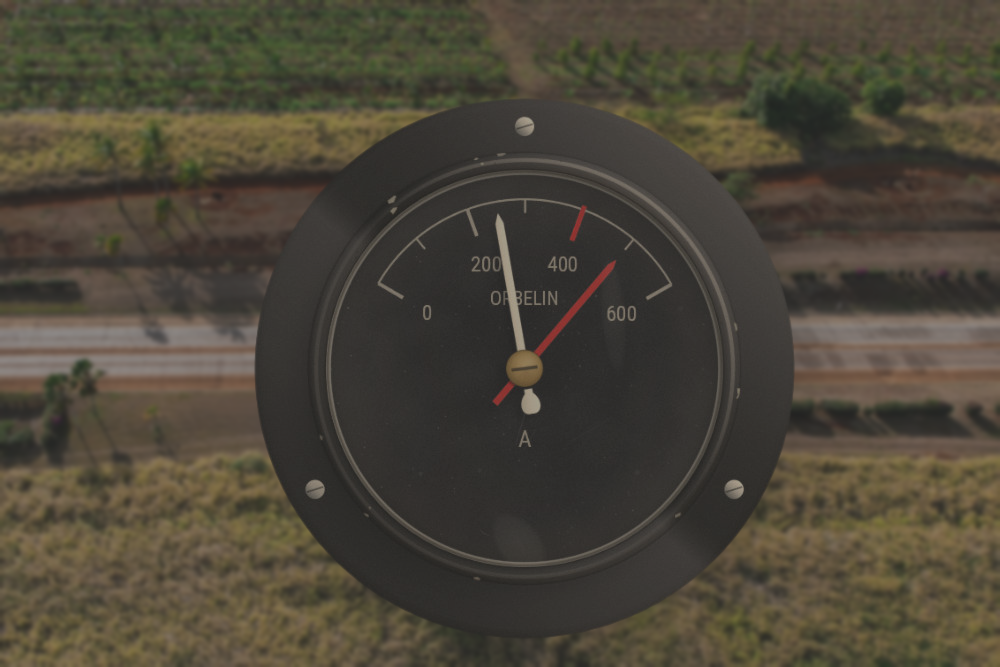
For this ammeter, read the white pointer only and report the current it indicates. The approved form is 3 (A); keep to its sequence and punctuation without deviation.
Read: 250 (A)
